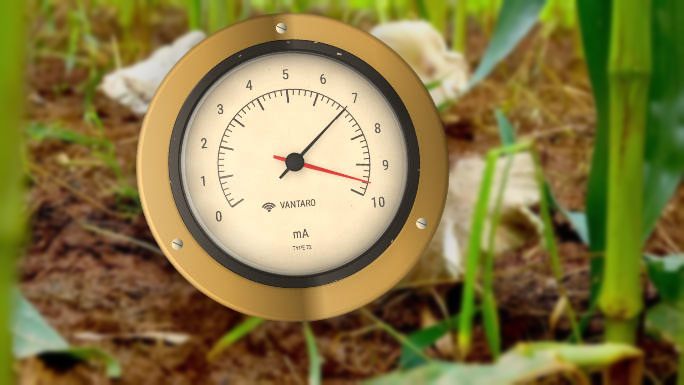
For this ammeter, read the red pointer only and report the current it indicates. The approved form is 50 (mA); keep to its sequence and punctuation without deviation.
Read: 9.6 (mA)
